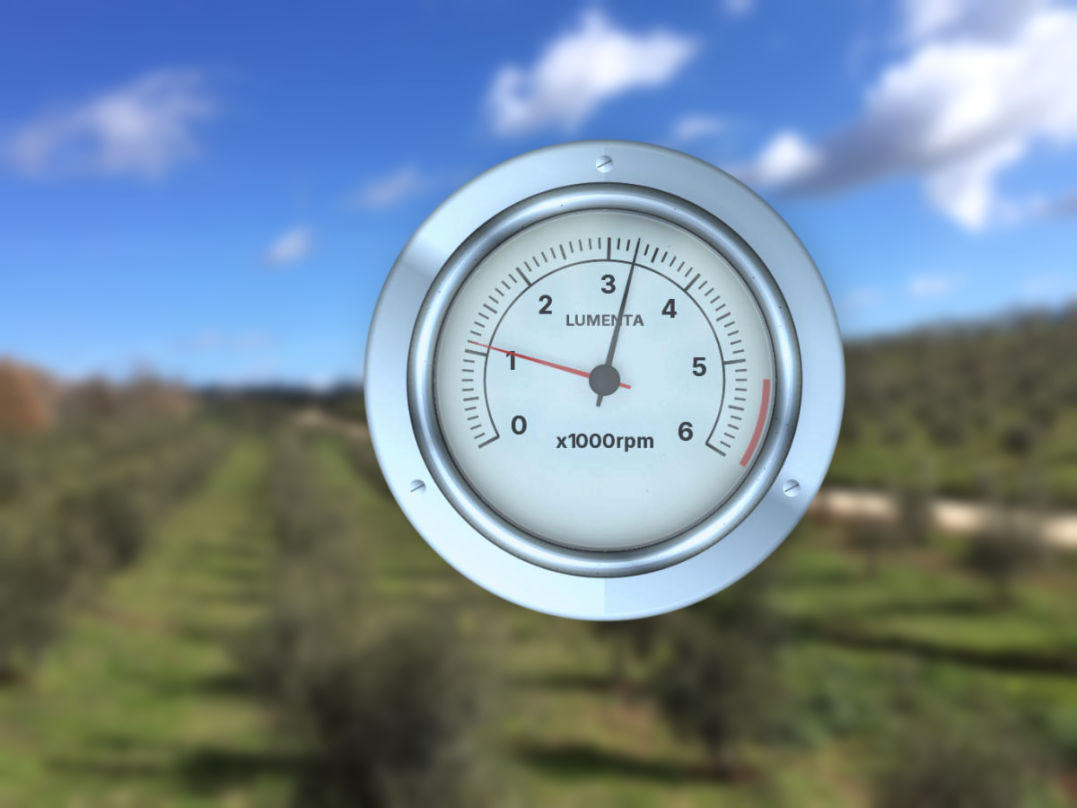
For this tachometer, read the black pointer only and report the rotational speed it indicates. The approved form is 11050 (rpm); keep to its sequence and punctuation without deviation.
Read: 3300 (rpm)
